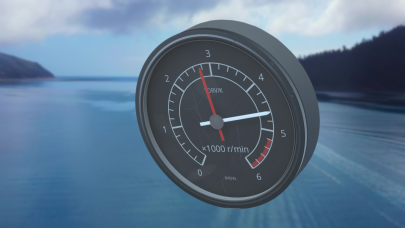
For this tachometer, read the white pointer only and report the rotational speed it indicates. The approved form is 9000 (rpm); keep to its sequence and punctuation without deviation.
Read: 4600 (rpm)
